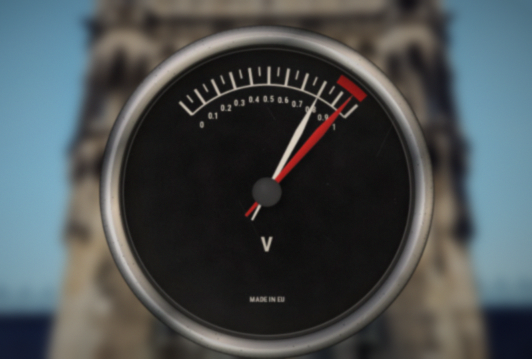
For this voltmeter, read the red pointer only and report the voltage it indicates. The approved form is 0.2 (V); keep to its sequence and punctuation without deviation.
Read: 0.95 (V)
